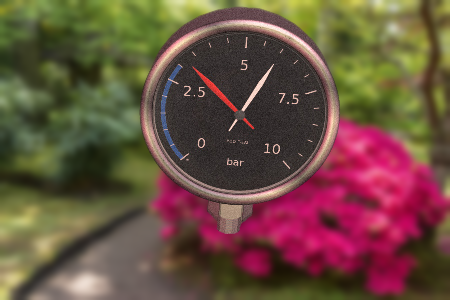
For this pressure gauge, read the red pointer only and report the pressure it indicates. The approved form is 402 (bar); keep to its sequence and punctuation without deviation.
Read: 3.25 (bar)
